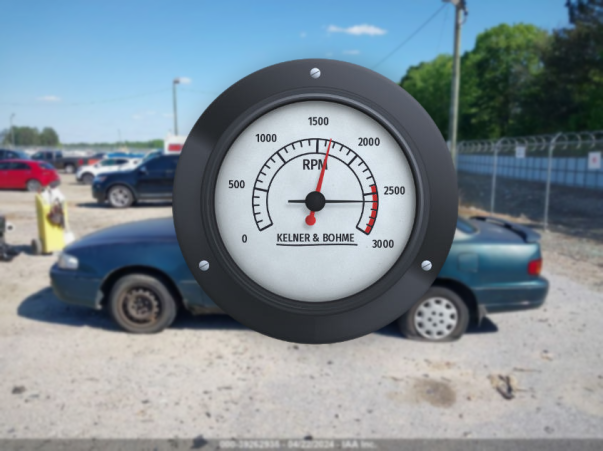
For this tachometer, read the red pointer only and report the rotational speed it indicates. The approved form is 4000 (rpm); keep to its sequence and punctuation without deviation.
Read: 1650 (rpm)
